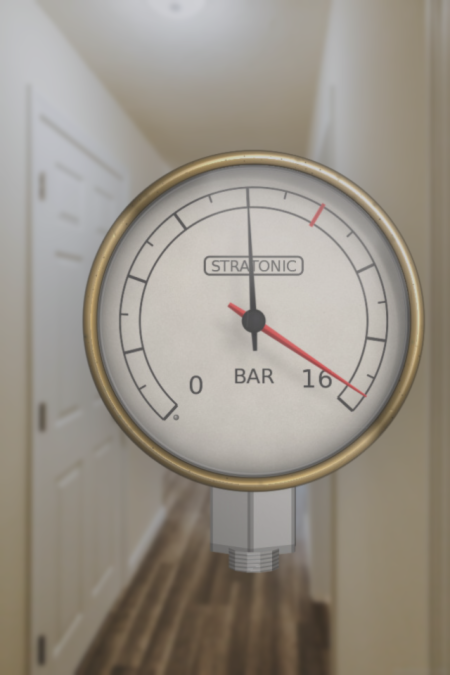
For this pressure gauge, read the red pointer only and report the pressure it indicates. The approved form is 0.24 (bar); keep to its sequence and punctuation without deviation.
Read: 15.5 (bar)
